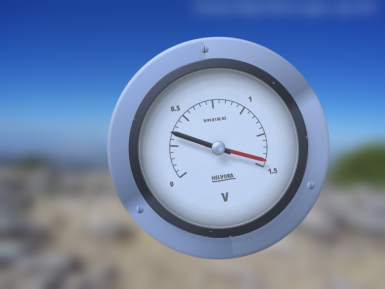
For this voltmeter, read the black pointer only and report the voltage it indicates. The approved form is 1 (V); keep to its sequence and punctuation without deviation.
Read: 0.35 (V)
